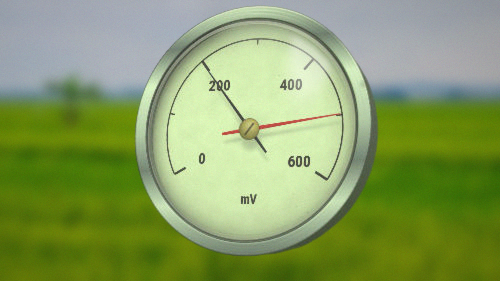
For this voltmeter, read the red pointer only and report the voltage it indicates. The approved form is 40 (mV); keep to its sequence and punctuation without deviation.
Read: 500 (mV)
